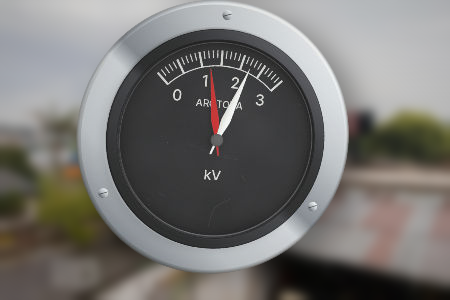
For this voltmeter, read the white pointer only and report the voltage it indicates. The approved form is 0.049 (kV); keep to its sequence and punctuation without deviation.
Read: 2.2 (kV)
